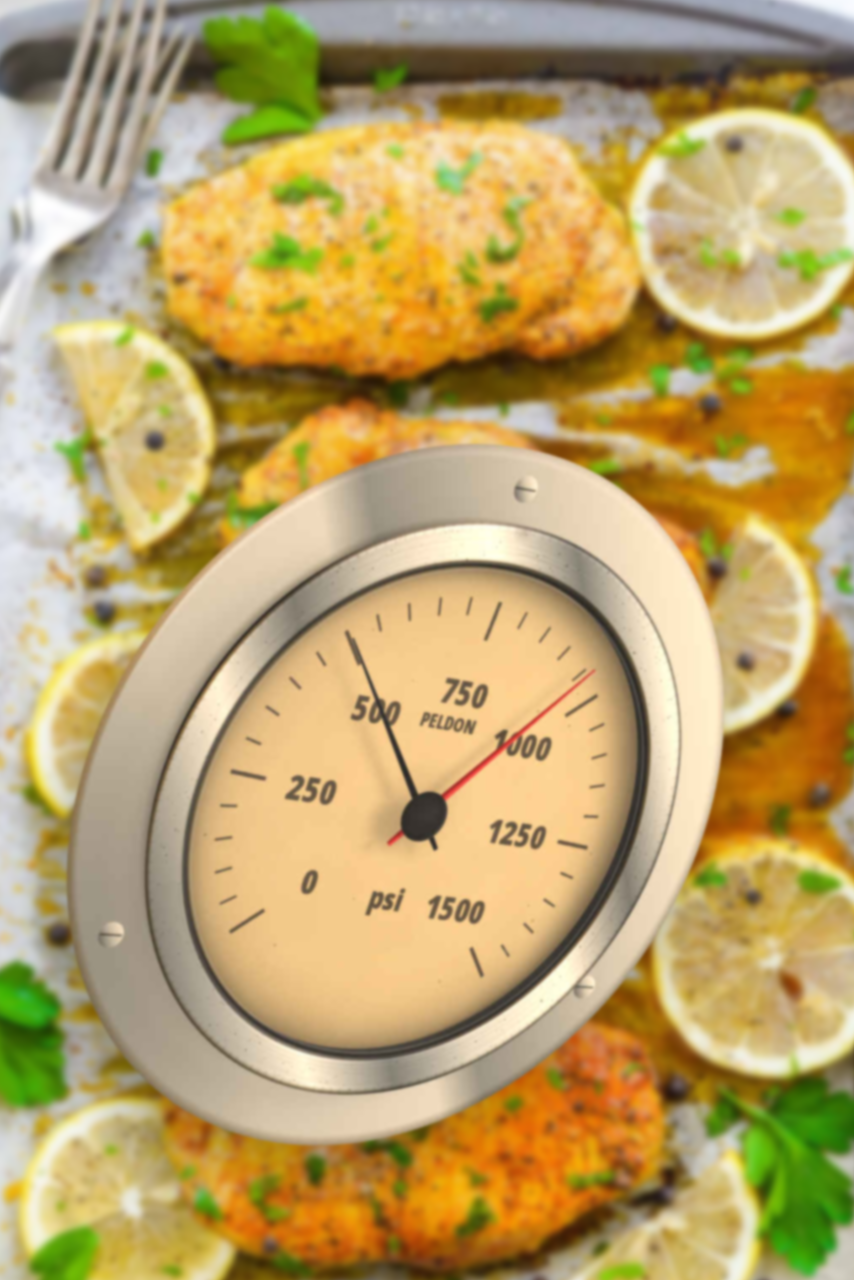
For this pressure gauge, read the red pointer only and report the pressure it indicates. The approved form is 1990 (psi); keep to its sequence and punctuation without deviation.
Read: 950 (psi)
